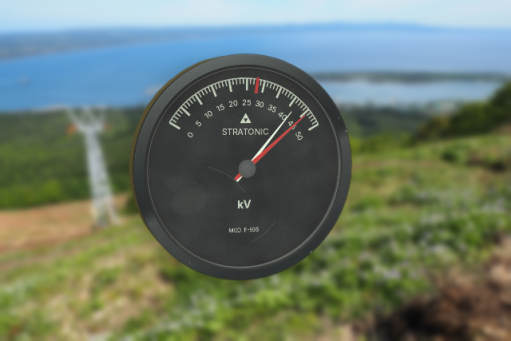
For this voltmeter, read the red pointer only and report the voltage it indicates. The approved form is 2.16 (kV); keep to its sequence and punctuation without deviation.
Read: 45 (kV)
